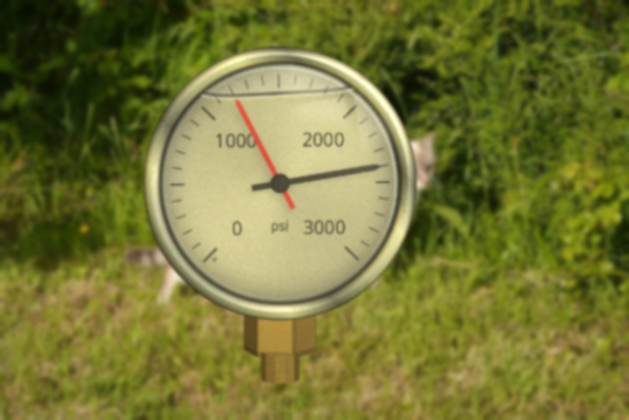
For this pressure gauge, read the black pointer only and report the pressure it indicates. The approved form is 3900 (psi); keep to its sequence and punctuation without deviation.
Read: 2400 (psi)
